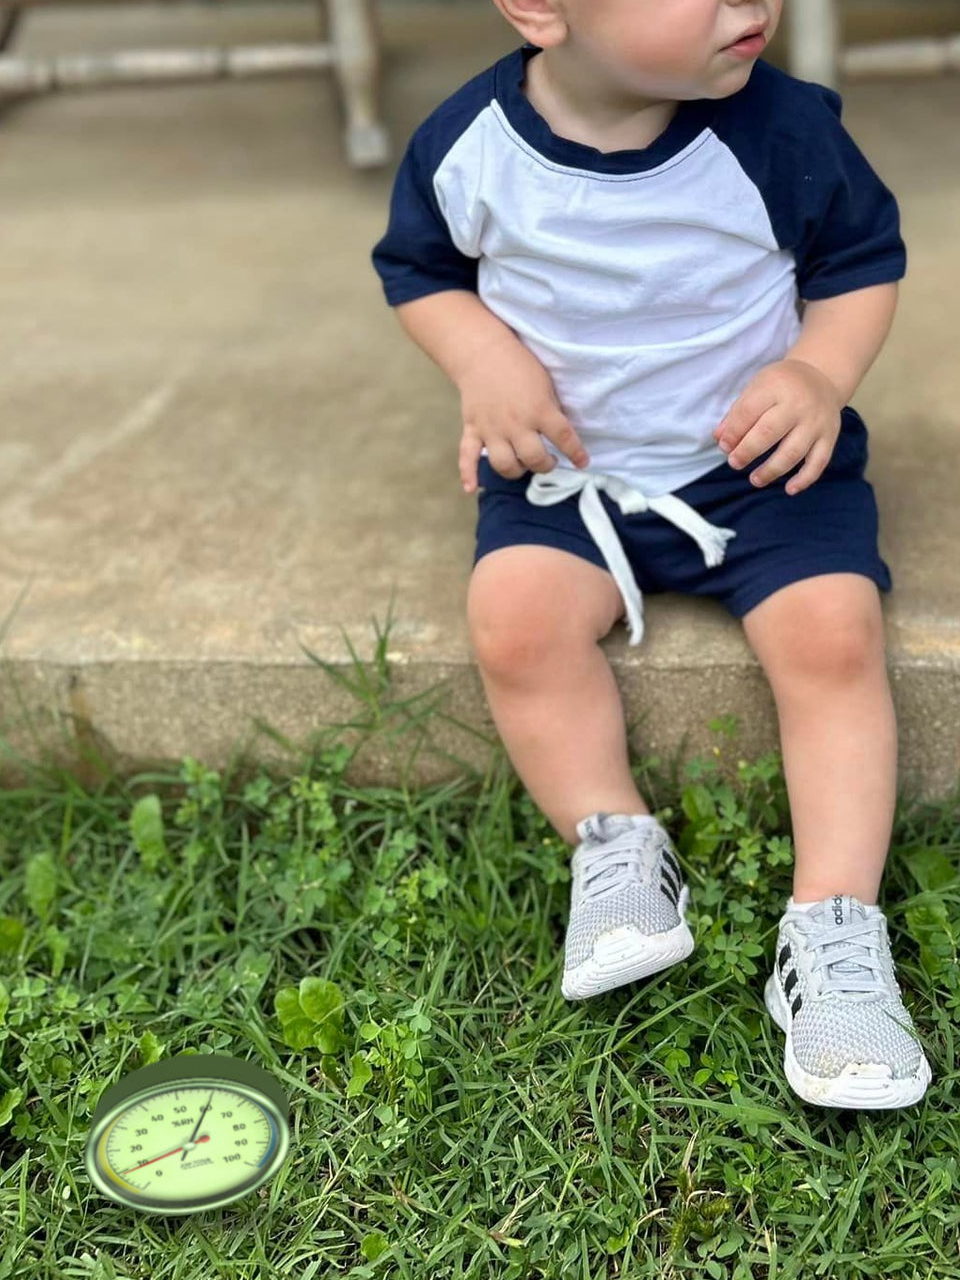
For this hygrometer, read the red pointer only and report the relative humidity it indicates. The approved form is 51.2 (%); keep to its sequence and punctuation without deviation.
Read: 10 (%)
